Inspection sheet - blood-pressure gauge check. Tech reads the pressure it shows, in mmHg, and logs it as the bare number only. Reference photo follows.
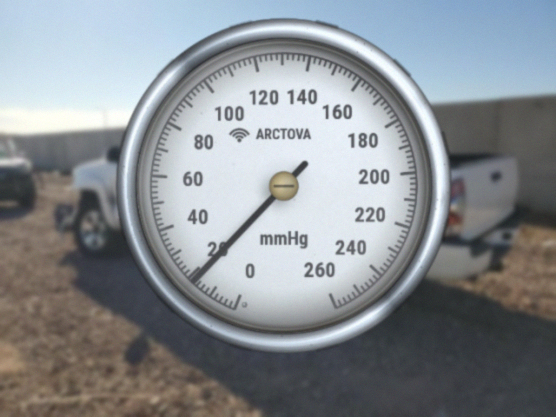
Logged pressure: 18
